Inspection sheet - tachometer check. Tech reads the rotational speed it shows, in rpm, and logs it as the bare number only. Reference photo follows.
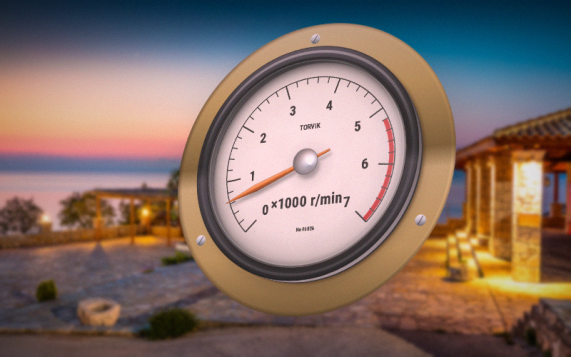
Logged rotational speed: 600
